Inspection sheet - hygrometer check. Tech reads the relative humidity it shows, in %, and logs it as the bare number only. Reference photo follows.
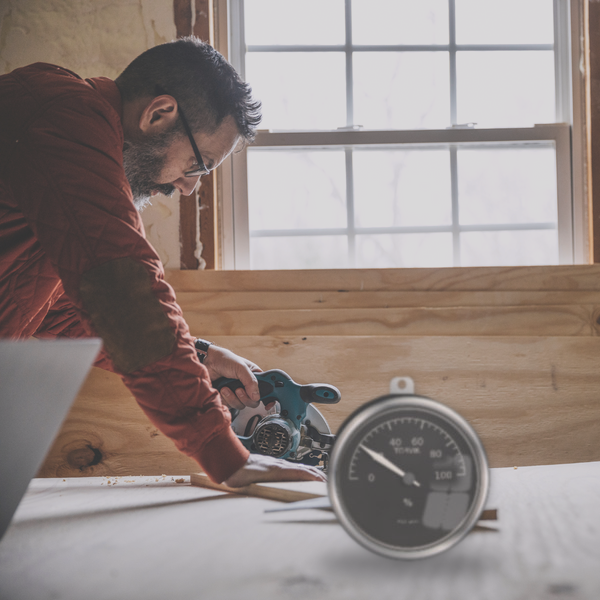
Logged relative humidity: 20
